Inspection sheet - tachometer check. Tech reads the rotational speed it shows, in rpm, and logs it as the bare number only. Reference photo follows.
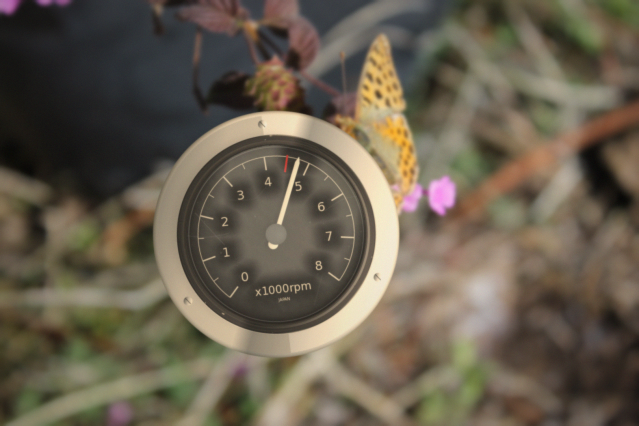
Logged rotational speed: 4750
